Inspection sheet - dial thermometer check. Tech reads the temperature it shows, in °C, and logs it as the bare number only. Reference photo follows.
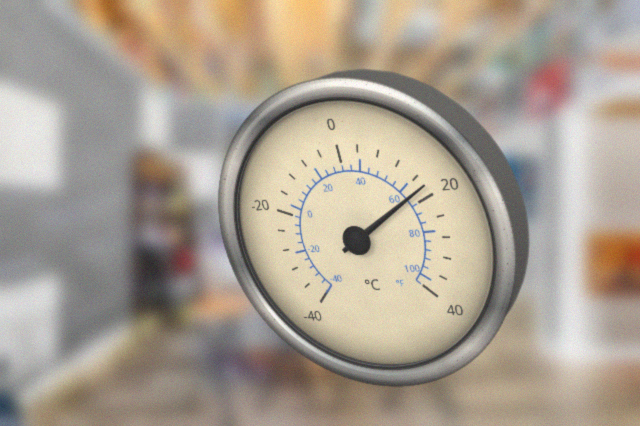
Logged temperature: 18
